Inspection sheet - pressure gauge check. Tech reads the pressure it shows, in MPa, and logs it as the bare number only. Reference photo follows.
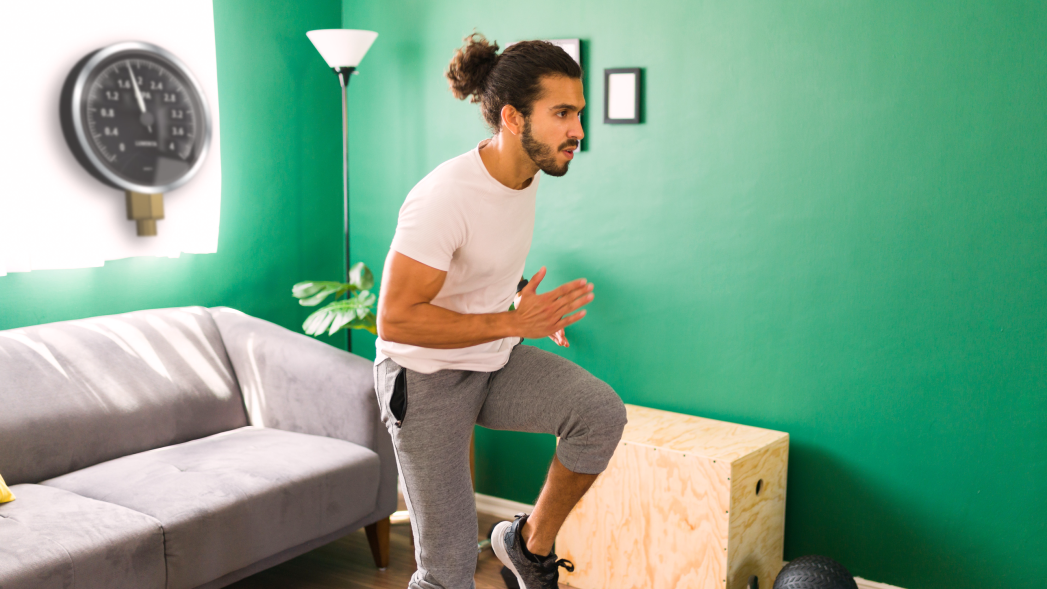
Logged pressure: 1.8
